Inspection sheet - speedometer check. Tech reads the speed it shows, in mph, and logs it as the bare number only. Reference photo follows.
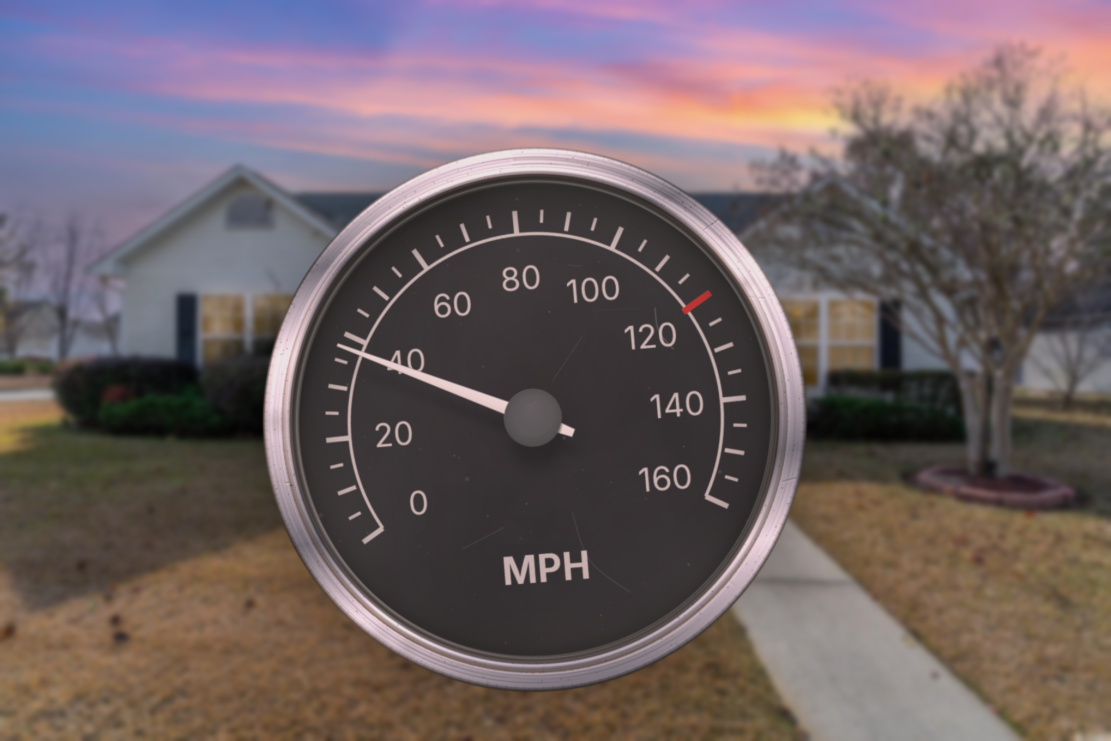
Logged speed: 37.5
